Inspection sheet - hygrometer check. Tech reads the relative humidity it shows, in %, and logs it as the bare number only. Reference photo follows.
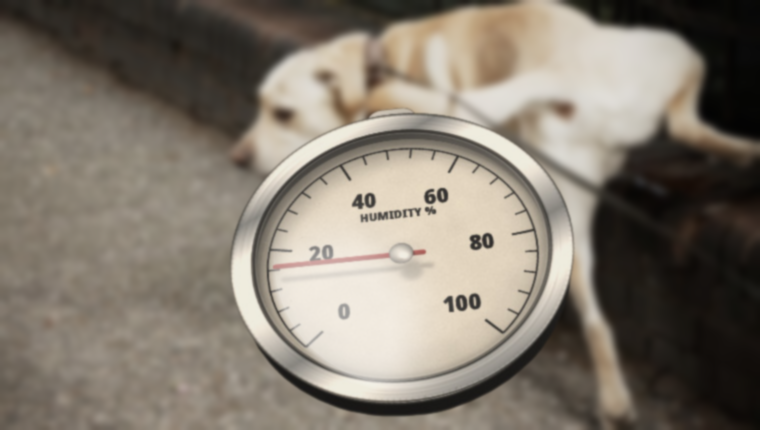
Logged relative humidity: 16
